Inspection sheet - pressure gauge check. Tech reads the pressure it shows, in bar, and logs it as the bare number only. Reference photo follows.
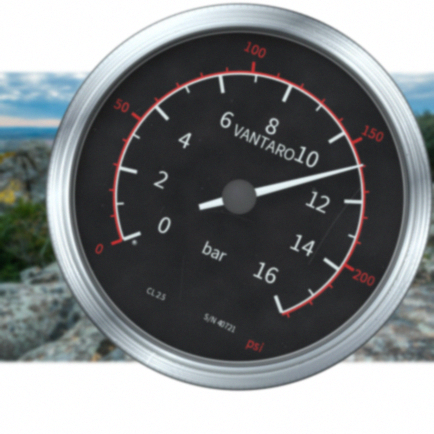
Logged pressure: 11
